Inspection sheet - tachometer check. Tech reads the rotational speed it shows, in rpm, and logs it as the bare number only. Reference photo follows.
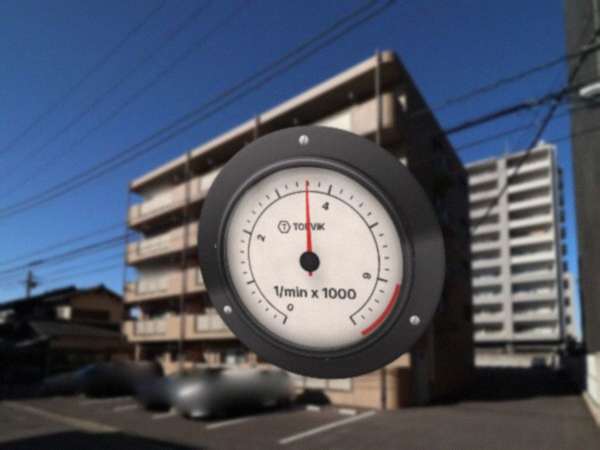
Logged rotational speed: 3600
